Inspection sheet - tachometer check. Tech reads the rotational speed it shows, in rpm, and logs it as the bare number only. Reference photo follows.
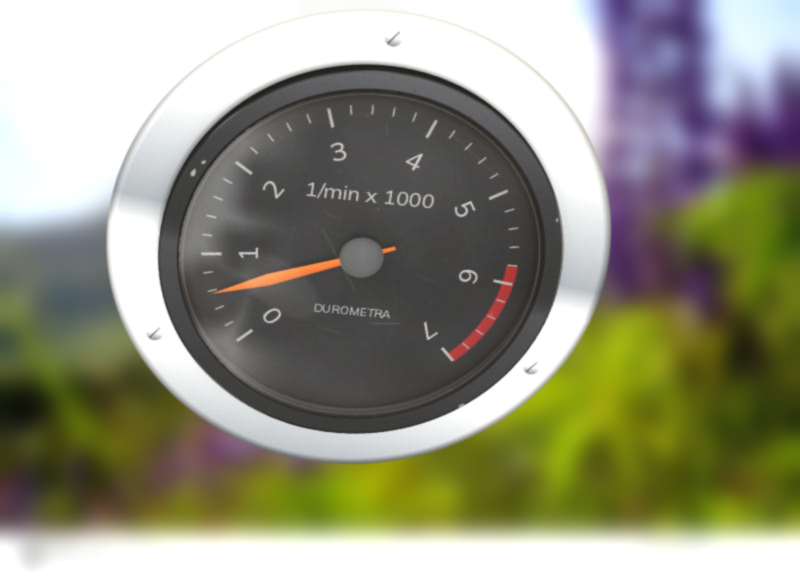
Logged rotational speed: 600
